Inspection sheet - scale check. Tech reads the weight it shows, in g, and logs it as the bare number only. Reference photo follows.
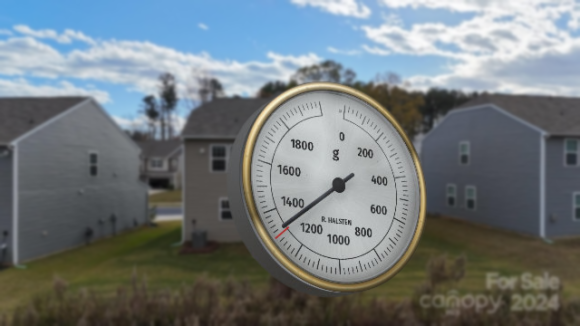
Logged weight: 1320
